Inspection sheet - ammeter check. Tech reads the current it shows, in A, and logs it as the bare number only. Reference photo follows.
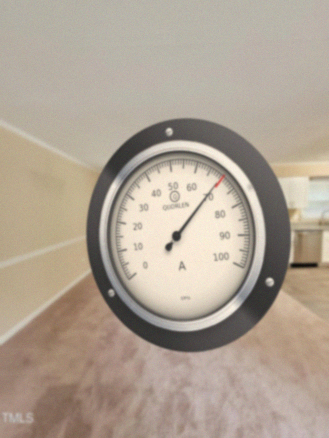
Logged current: 70
